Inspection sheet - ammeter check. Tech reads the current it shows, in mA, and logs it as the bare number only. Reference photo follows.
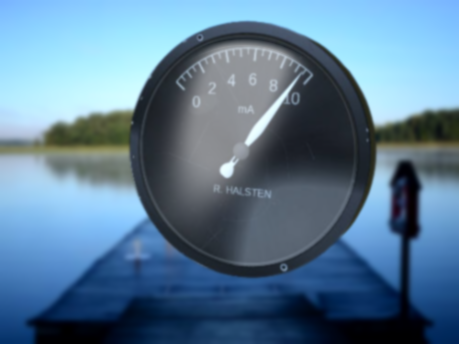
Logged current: 9.5
